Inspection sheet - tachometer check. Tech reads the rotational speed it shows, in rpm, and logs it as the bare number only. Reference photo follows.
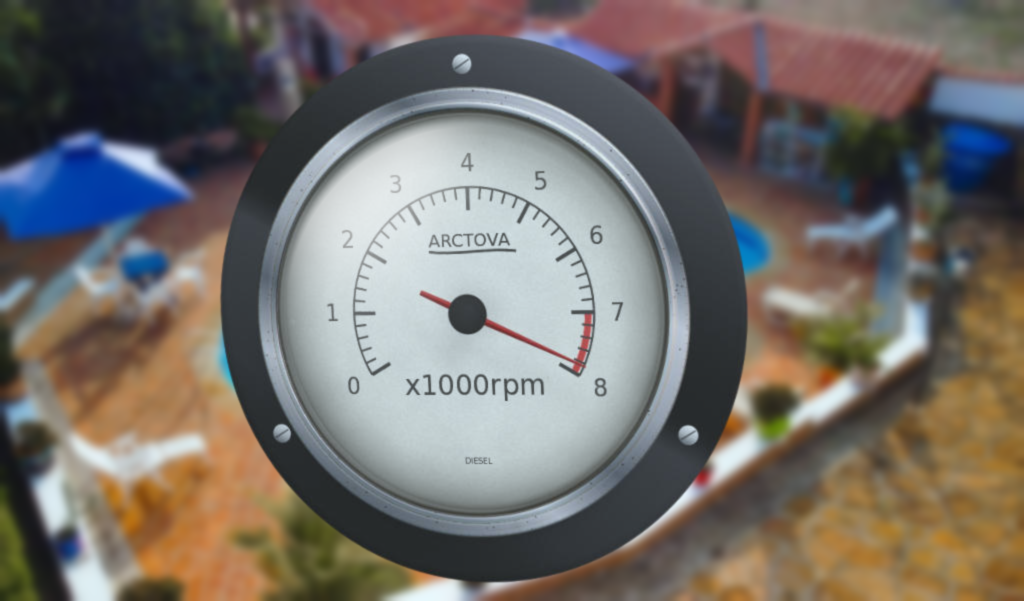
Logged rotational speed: 7800
